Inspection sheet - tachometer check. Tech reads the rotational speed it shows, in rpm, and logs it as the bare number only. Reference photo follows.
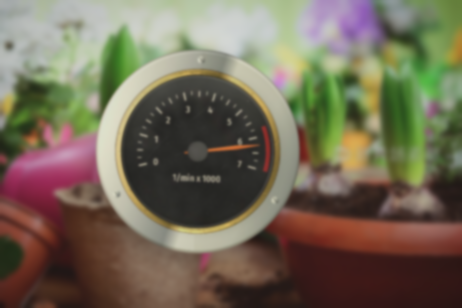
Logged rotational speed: 6250
